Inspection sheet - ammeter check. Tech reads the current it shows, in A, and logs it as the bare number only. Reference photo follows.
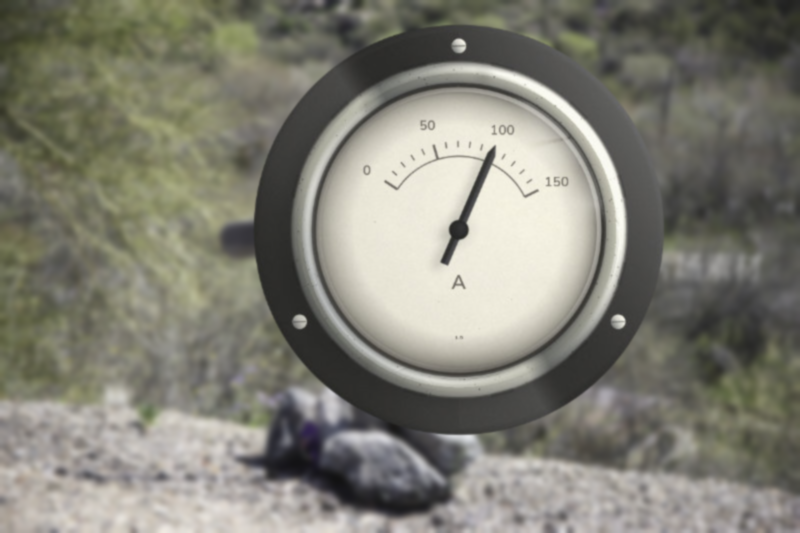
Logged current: 100
